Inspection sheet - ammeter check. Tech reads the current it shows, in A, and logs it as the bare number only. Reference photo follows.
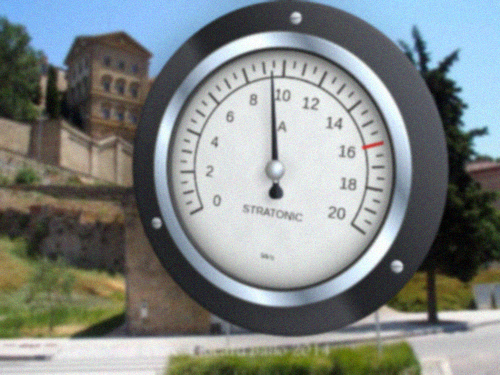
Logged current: 9.5
